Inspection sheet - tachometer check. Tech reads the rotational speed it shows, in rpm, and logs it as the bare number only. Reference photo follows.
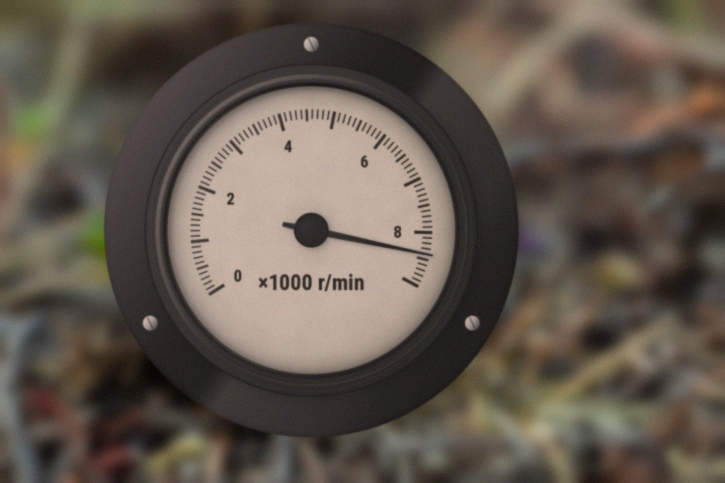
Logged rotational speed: 8400
